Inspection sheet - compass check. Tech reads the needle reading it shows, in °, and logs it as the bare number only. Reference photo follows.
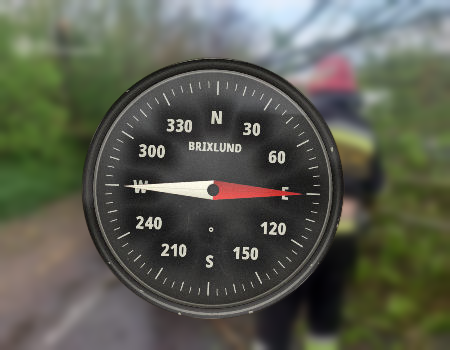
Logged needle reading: 90
